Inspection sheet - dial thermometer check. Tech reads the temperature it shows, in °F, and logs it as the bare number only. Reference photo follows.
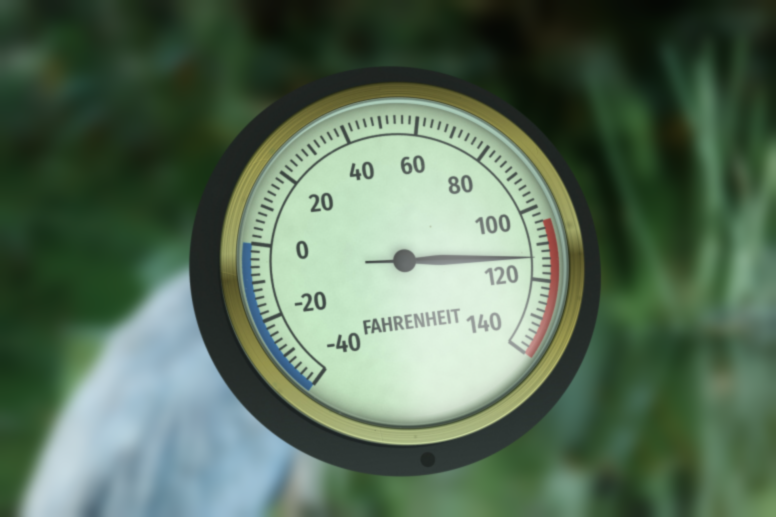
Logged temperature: 114
